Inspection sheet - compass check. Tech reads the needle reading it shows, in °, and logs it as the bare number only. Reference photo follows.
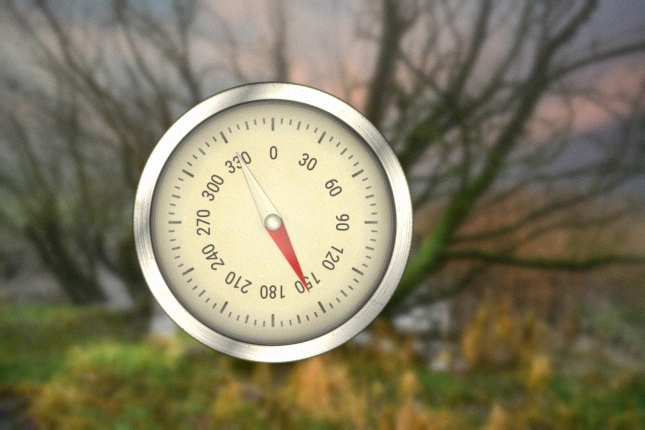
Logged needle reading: 152.5
